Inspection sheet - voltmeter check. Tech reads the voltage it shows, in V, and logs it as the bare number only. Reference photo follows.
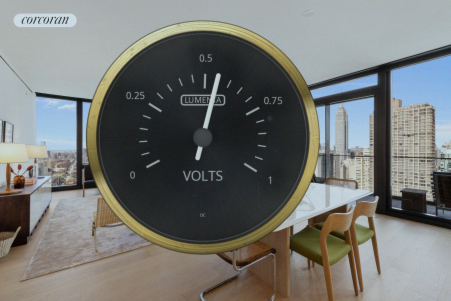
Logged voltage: 0.55
